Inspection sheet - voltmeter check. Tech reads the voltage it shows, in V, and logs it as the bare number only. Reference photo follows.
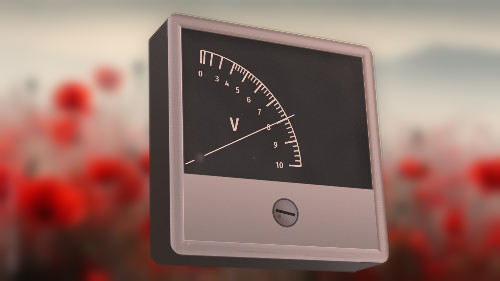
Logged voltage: 8
